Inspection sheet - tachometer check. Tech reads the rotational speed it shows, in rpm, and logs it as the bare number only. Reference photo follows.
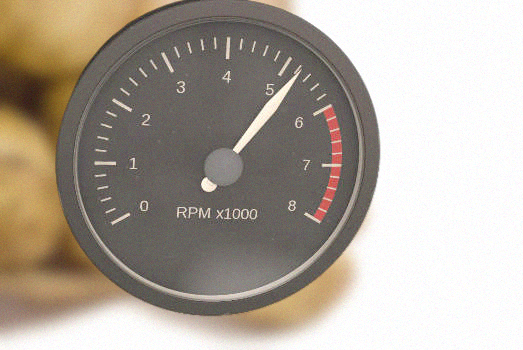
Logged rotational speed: 5200
